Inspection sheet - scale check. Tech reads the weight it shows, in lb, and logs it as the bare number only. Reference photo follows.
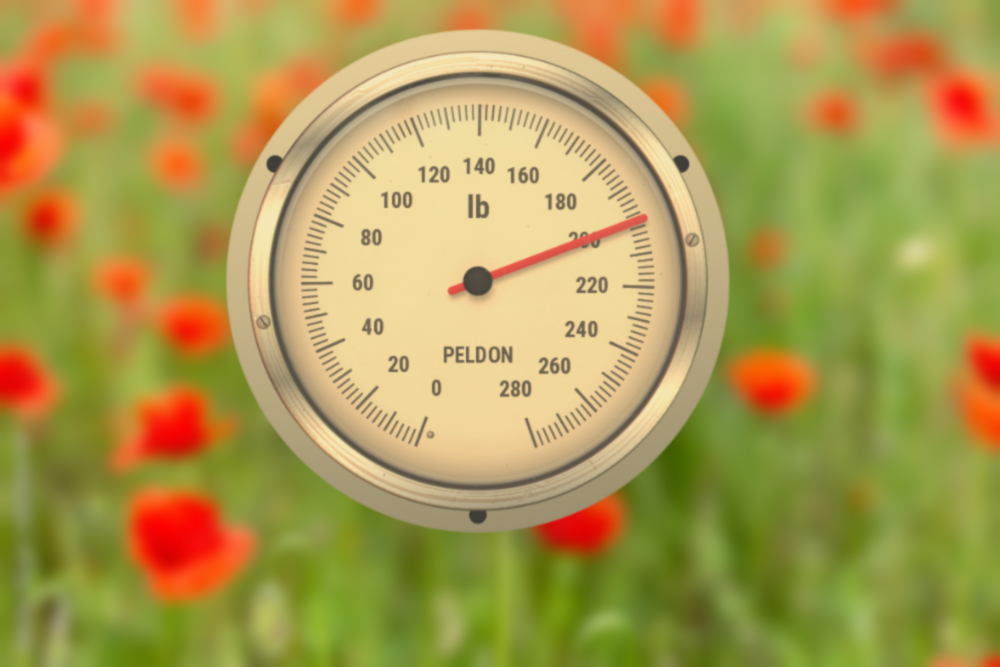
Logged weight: 200
